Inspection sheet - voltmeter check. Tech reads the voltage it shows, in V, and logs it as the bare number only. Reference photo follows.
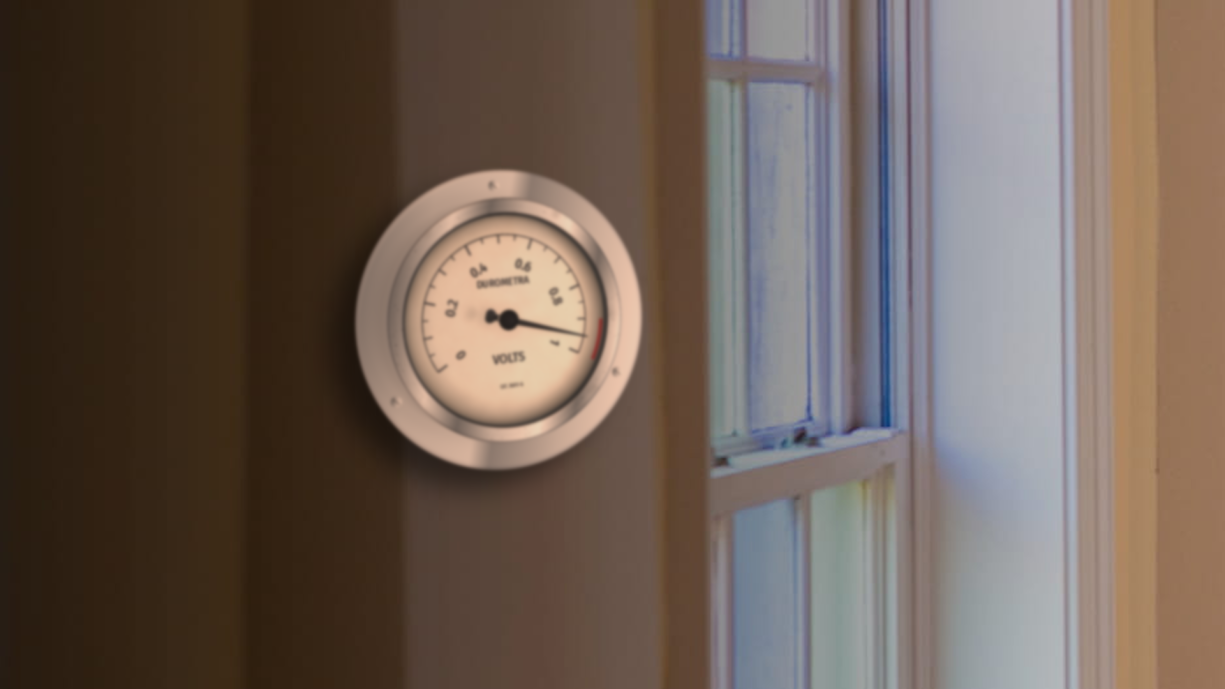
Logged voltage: 0.95
